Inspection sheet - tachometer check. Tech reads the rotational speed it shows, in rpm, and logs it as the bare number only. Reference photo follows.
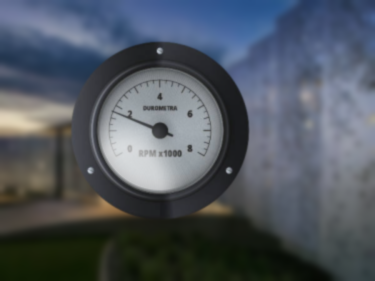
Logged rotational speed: 1750
